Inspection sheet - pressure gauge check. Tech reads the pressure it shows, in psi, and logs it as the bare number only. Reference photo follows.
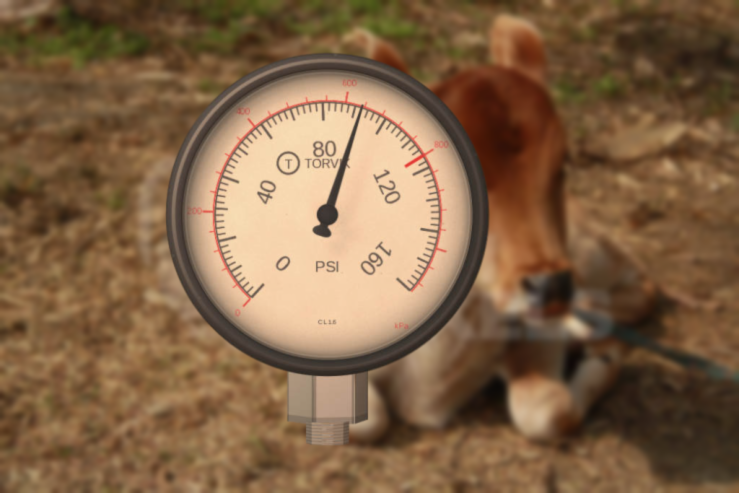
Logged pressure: 92
